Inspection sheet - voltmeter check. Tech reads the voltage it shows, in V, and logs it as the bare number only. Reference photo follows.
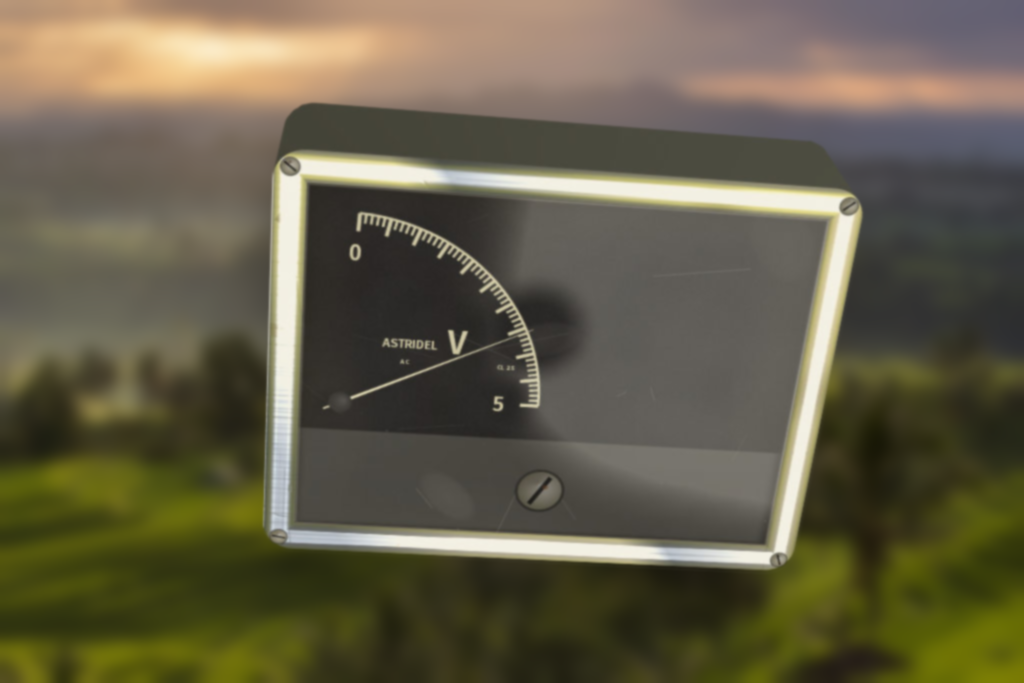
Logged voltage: 3.5
